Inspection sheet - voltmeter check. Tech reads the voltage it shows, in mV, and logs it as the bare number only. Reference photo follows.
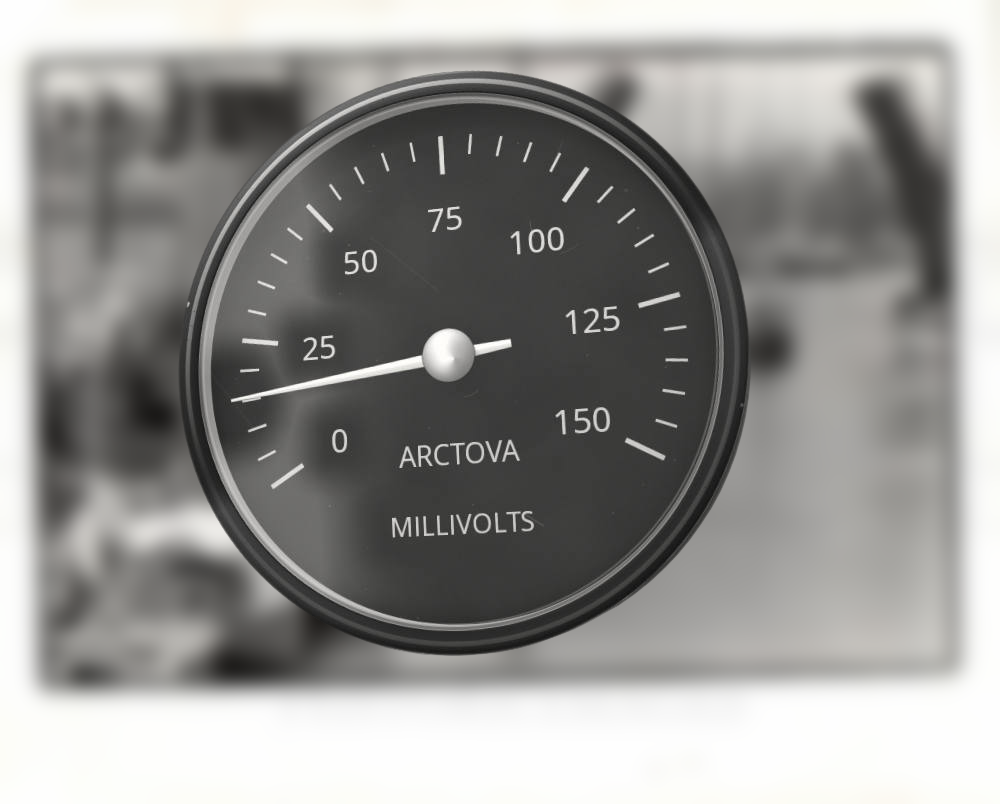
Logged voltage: 15
